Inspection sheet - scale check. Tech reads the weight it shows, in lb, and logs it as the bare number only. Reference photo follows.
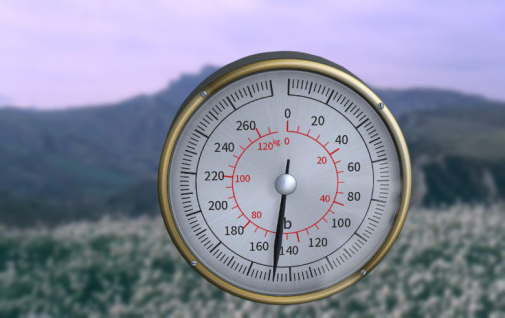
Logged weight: 148
